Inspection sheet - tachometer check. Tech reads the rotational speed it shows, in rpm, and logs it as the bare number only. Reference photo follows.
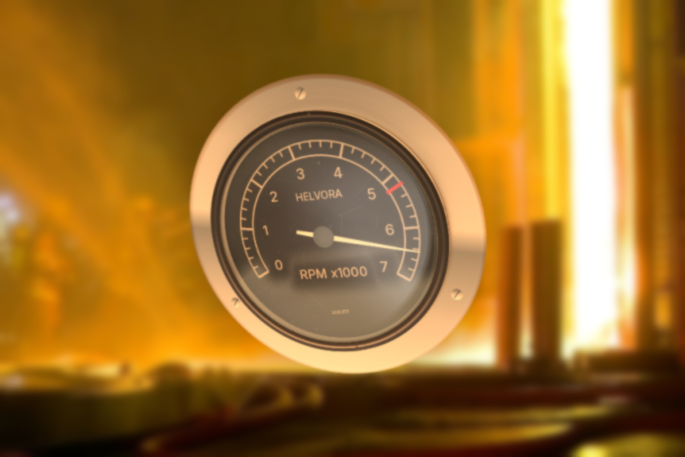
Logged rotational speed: 6400
